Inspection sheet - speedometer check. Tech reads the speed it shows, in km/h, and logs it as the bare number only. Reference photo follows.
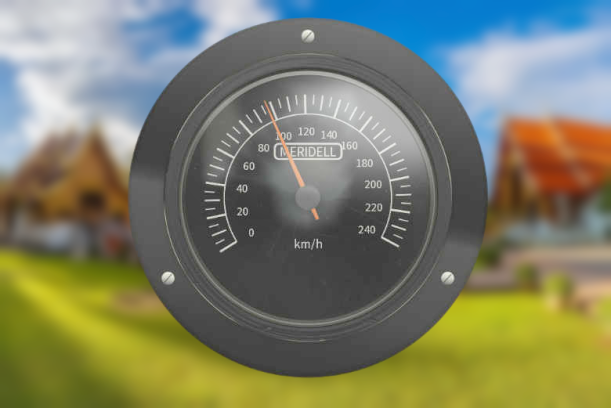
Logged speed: 97.5
